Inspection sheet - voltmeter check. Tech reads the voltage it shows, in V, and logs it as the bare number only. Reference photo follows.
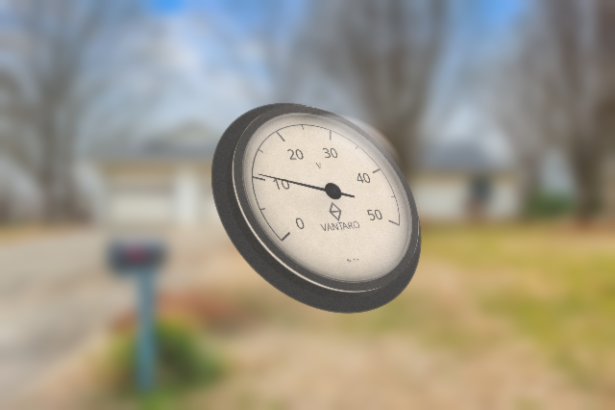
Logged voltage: 10
